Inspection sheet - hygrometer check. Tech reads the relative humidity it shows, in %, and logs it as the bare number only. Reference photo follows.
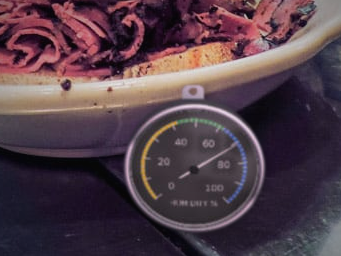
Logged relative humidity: 70
